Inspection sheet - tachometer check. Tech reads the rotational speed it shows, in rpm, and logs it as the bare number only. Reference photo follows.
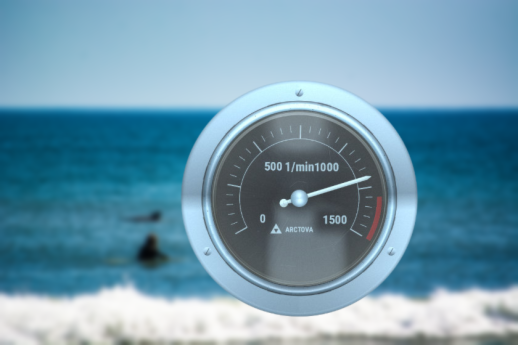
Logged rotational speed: 1200
